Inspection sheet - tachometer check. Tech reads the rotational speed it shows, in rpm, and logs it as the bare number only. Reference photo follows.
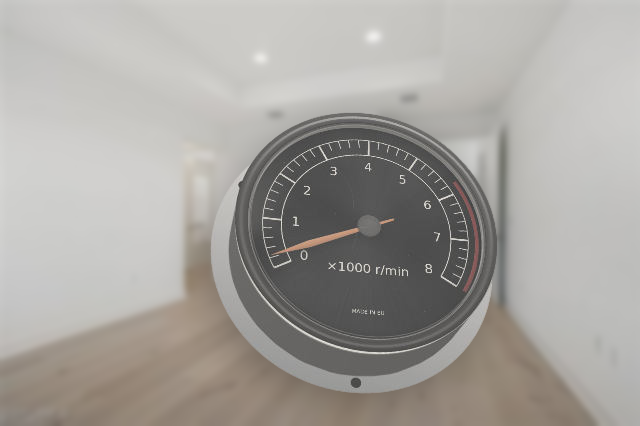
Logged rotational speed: 200
